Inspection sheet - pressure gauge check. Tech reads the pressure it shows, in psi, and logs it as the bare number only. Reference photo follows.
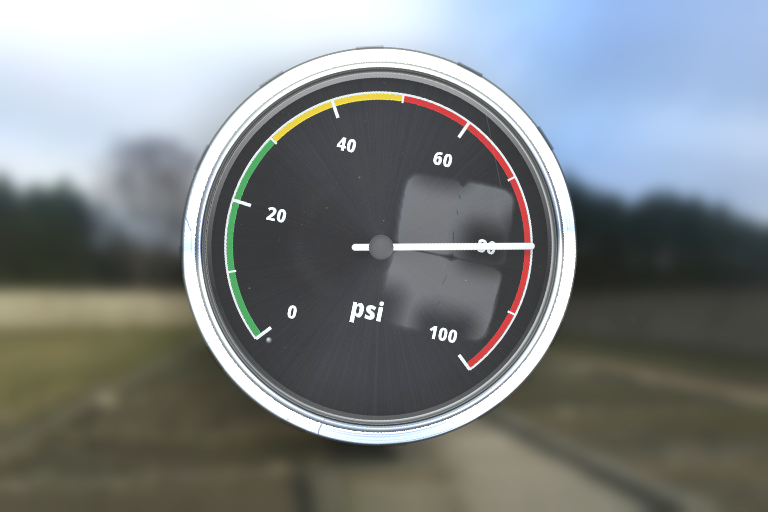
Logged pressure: 80
